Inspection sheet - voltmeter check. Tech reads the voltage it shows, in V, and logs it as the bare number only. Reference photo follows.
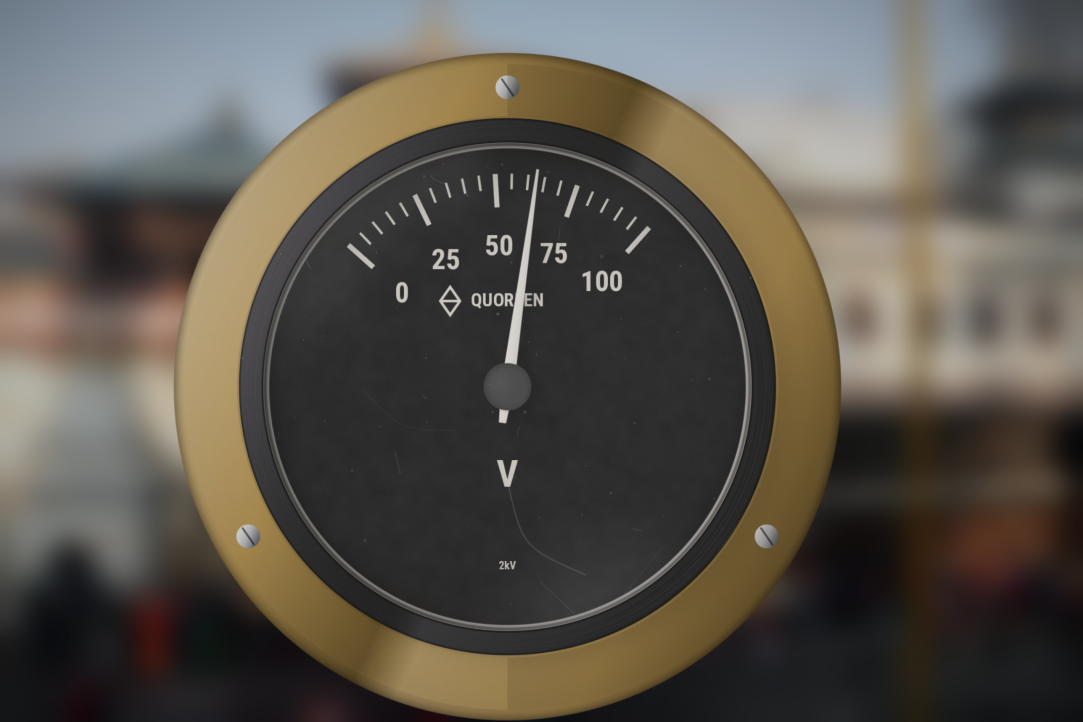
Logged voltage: 62.5
